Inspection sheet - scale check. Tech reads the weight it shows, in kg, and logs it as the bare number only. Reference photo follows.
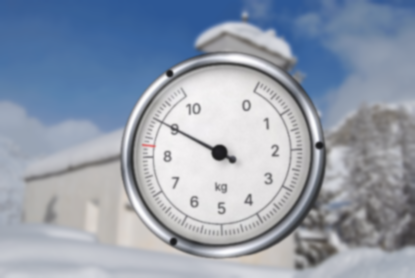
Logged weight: 9
